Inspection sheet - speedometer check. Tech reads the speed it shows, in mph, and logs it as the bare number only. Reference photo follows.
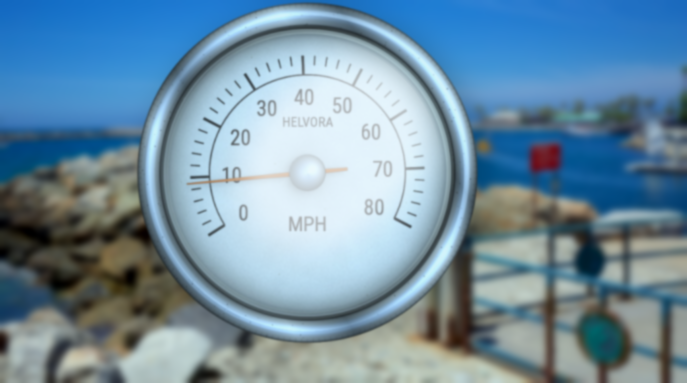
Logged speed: 9
